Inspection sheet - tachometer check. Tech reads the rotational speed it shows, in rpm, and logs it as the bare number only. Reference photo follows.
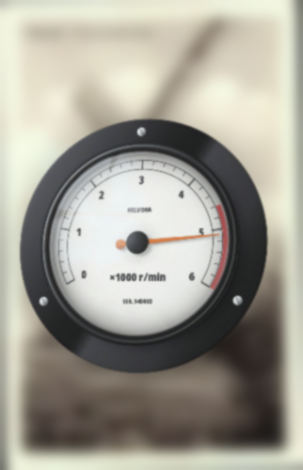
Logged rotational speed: 5100
